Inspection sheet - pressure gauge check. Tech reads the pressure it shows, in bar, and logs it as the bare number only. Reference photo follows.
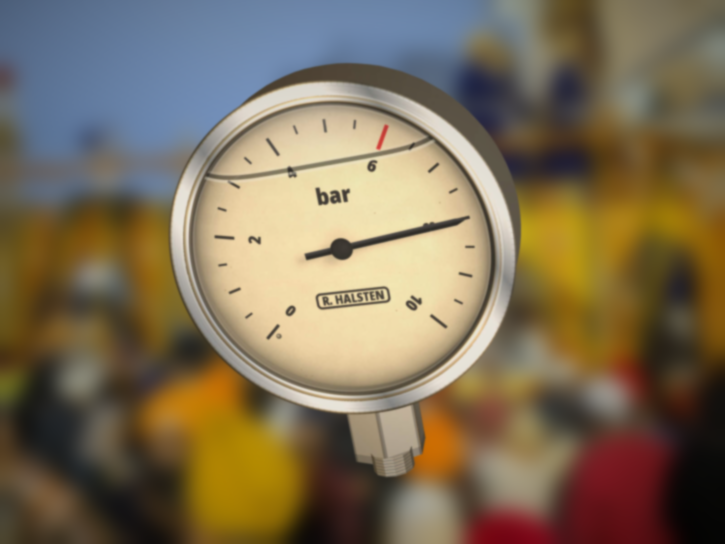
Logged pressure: 8
